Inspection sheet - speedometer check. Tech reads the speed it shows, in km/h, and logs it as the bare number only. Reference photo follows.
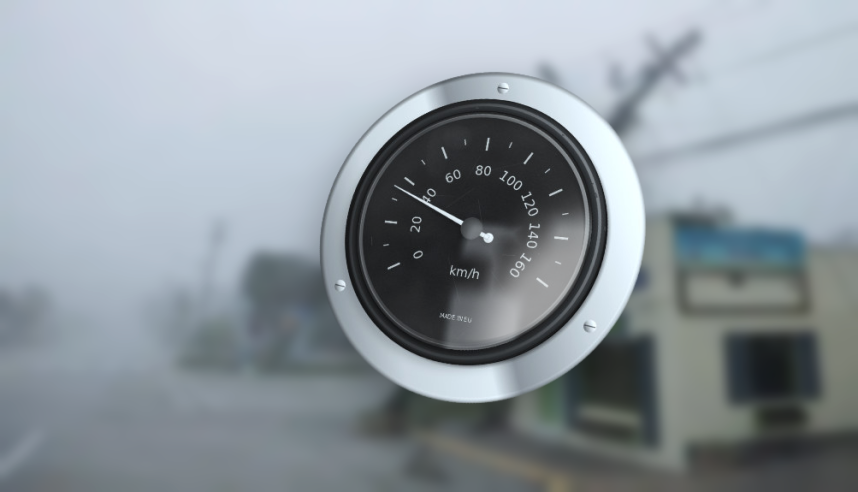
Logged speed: 35
